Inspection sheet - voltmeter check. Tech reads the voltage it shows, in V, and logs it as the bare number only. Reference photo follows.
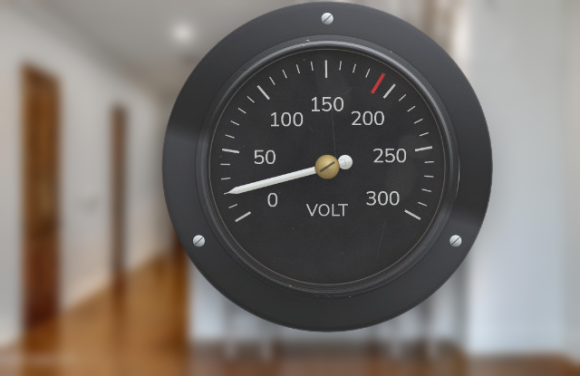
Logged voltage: 20
